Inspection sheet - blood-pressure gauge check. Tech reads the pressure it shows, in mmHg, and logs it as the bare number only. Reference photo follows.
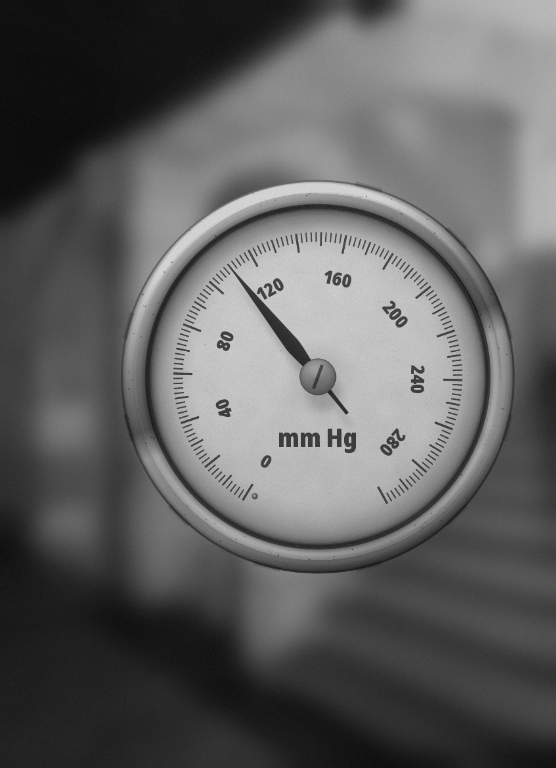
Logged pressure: 110
